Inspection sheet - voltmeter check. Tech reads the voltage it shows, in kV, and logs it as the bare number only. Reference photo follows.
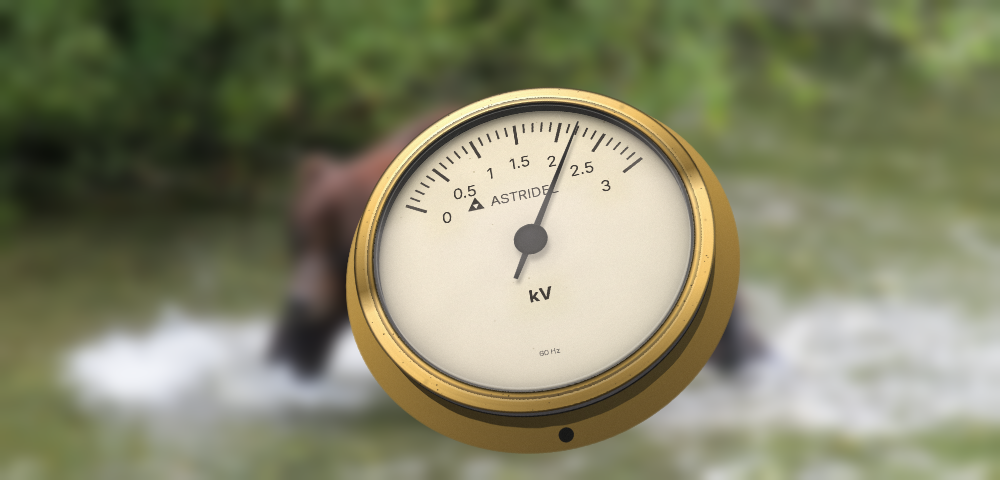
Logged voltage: 2.2
